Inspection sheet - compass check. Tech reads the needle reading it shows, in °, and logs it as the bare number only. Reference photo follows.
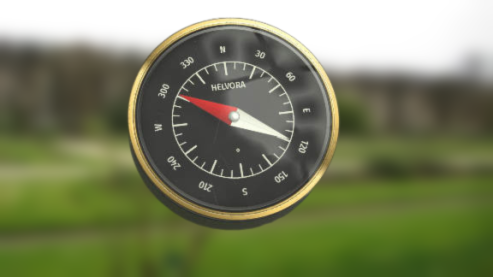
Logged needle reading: 300
